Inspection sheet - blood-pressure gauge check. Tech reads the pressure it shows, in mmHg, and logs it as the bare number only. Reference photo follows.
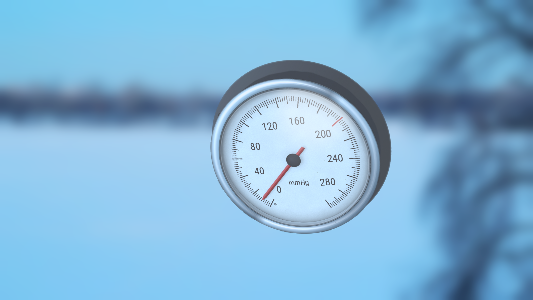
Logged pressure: 10
